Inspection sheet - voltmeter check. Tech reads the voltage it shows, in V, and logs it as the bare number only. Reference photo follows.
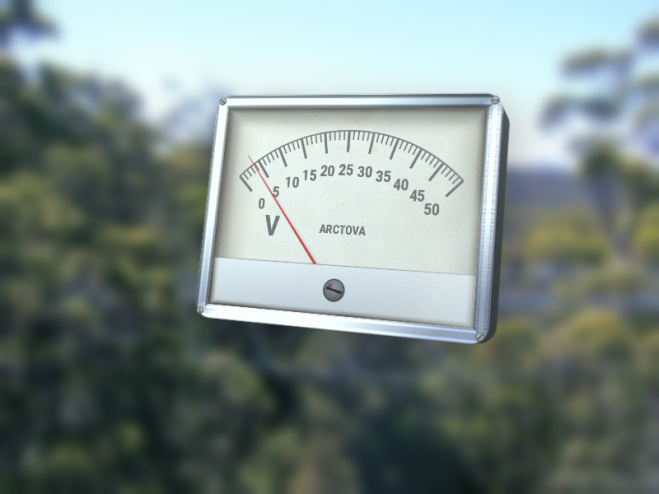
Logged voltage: 4
